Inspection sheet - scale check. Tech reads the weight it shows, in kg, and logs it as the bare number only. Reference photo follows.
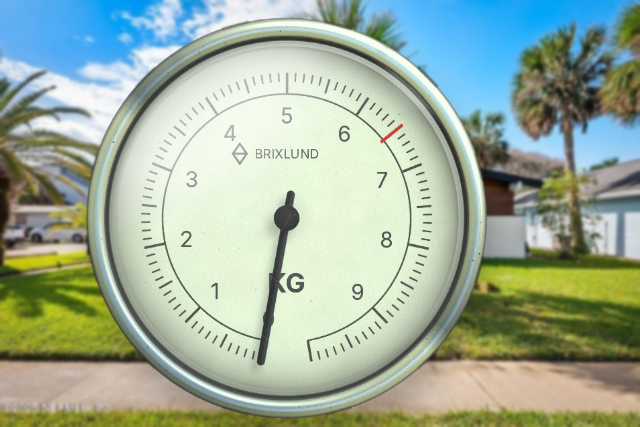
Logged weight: 0
